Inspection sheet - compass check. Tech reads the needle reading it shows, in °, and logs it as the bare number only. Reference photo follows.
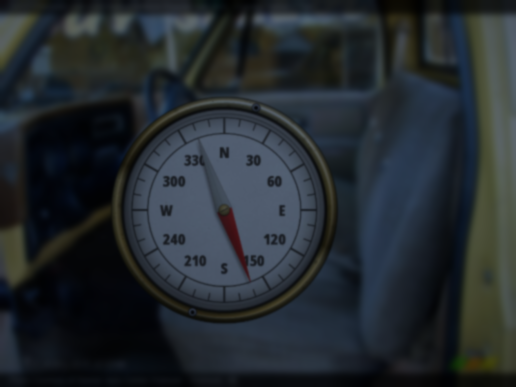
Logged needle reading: 160
